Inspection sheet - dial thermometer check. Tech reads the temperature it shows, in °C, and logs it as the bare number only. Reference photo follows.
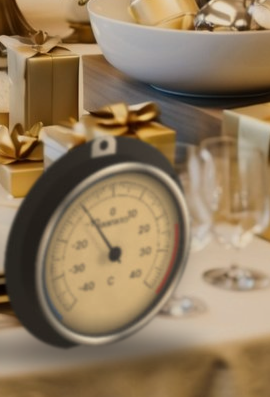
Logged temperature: -10
